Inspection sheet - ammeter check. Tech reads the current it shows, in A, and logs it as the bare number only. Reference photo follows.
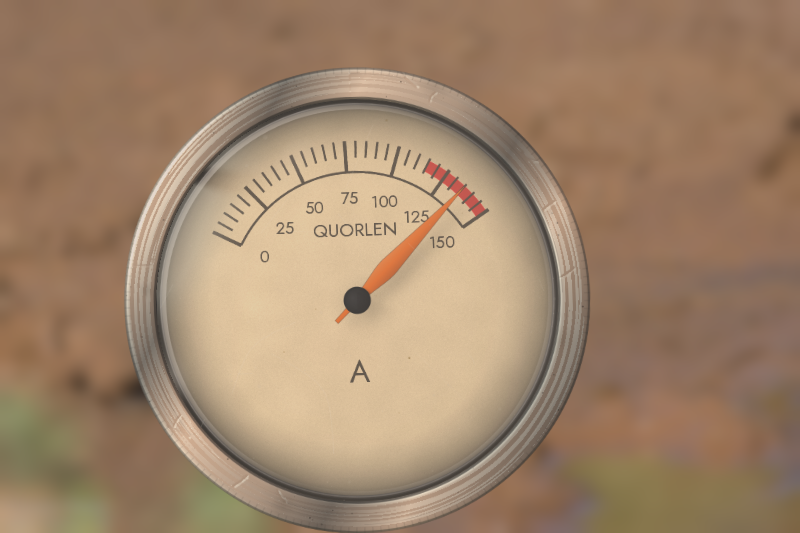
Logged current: 135
